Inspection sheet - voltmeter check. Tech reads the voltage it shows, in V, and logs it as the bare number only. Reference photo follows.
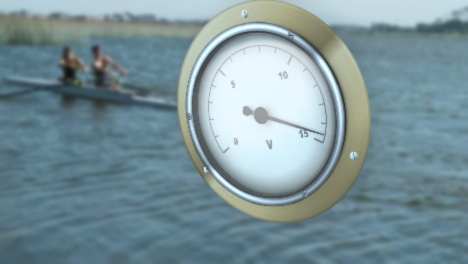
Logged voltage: 14.5
